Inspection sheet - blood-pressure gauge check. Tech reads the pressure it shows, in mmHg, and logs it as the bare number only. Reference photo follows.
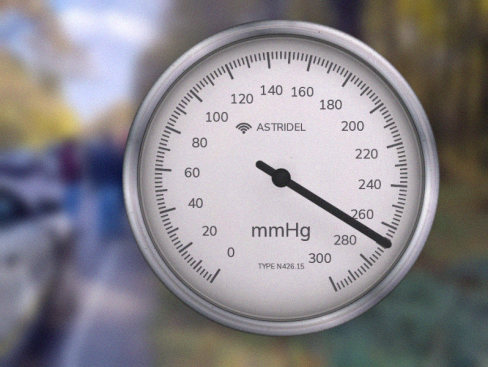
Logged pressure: 268
